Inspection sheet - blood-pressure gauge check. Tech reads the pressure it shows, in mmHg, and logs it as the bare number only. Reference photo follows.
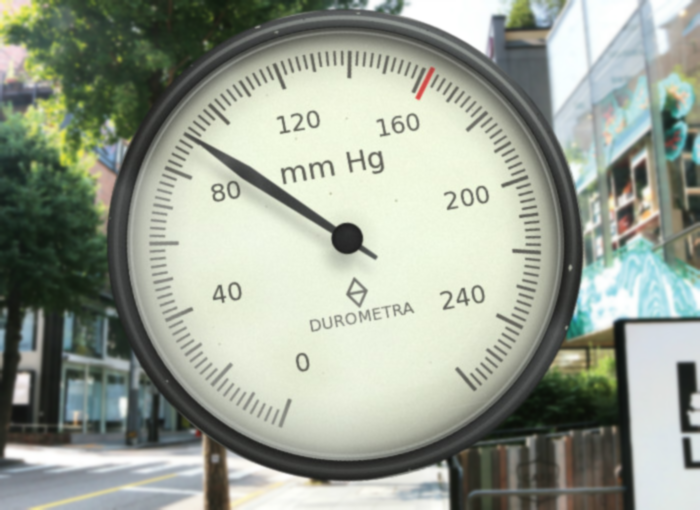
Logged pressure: 90
